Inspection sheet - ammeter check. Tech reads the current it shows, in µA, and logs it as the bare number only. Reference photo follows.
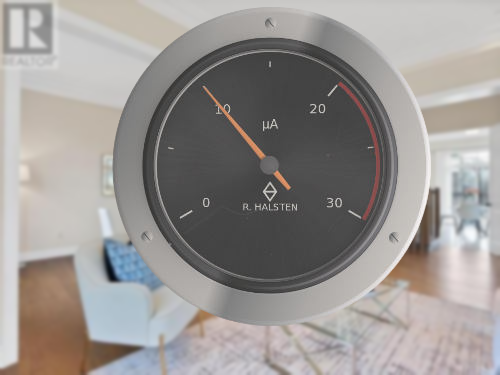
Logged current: 10
